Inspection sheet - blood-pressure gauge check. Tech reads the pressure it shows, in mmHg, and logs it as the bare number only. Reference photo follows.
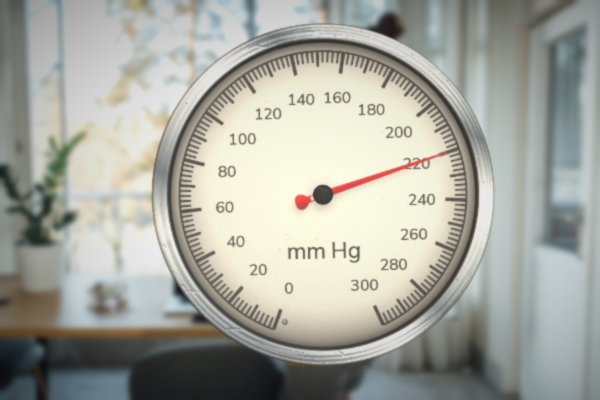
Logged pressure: 220
